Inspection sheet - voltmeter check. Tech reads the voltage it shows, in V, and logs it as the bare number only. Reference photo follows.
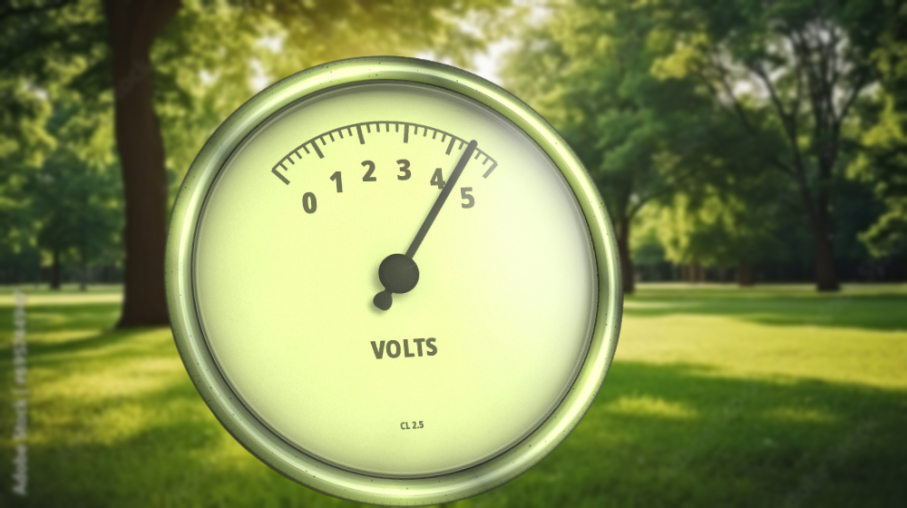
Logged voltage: 4.4
